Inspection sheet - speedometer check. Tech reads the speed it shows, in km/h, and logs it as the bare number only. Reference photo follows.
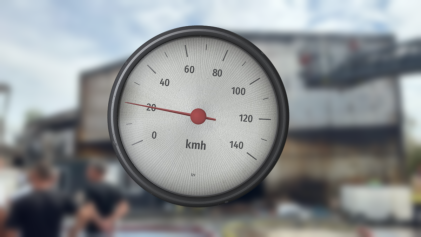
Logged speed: 20
